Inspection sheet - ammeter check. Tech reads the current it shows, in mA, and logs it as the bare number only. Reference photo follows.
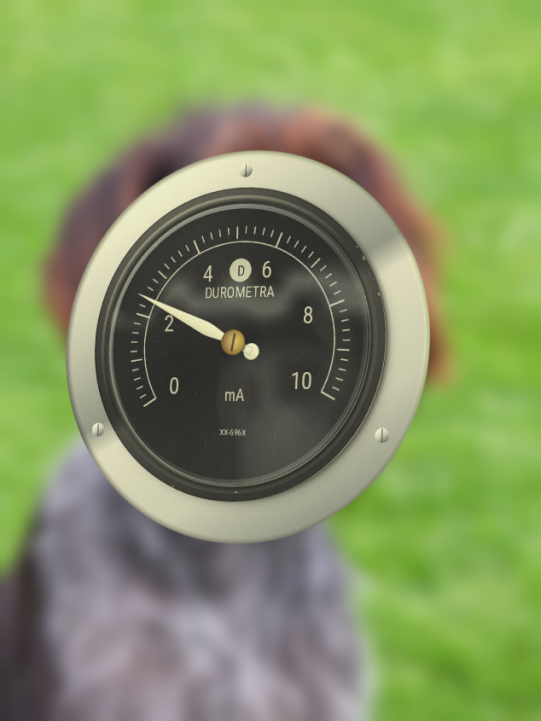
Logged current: 2.4
